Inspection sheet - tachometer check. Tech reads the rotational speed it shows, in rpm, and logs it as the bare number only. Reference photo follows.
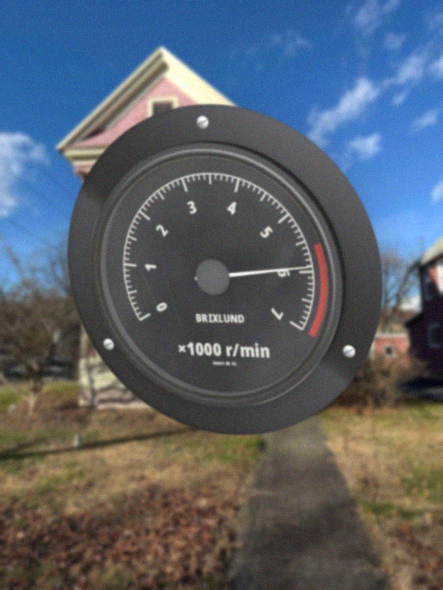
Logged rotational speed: 5900
